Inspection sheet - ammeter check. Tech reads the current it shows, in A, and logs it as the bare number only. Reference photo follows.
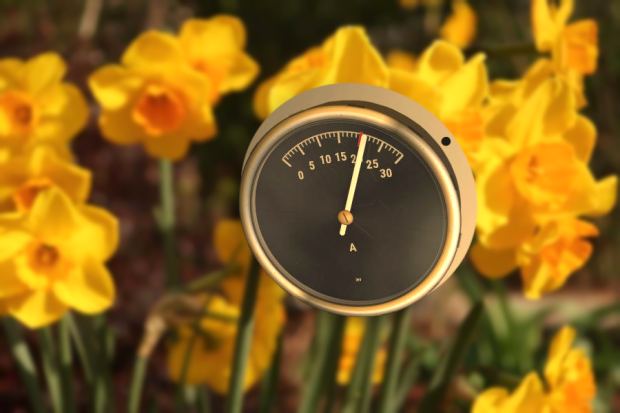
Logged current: 21
